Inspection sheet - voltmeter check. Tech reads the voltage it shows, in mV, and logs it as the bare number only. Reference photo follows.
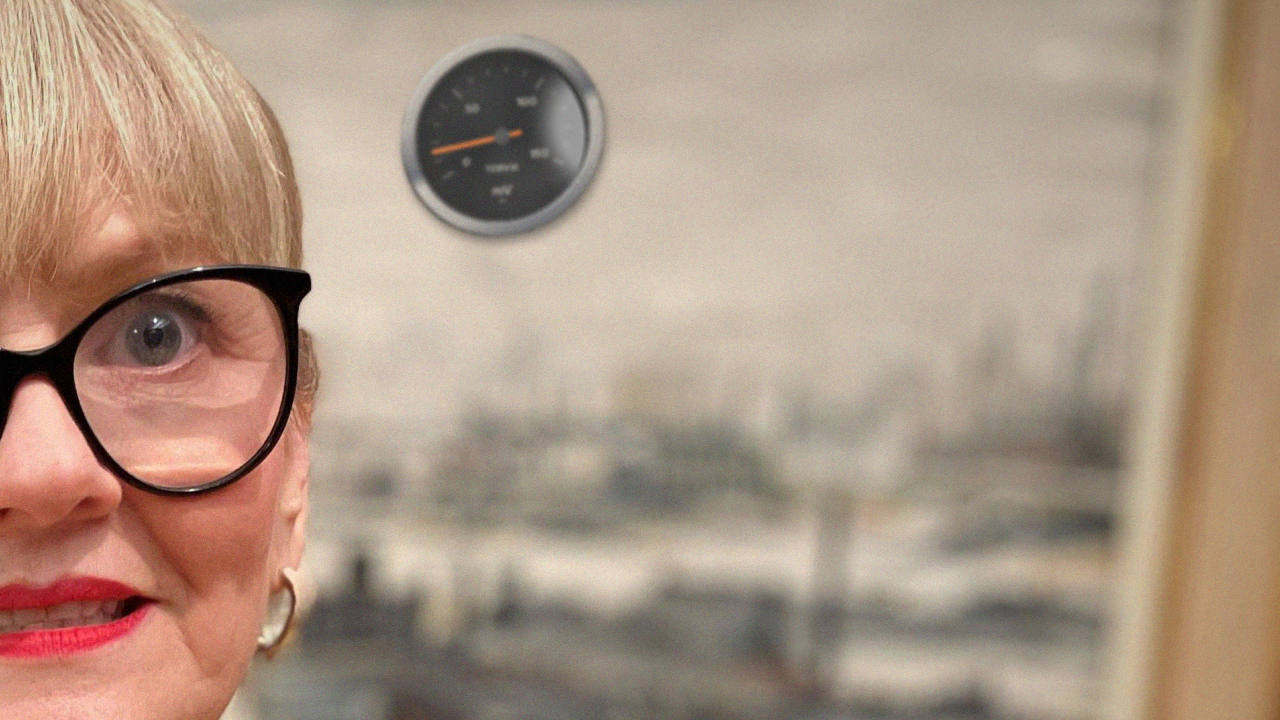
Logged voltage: 15
